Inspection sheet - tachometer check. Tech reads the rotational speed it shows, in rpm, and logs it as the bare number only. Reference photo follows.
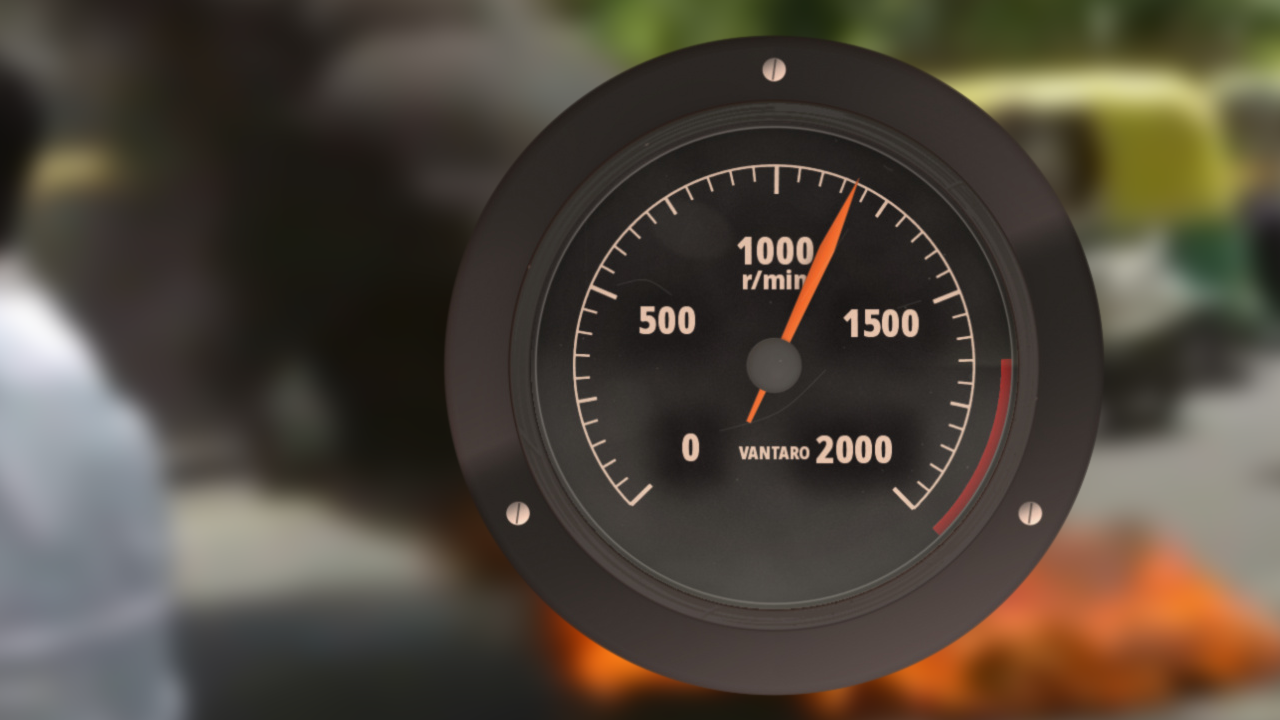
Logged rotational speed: 1175
